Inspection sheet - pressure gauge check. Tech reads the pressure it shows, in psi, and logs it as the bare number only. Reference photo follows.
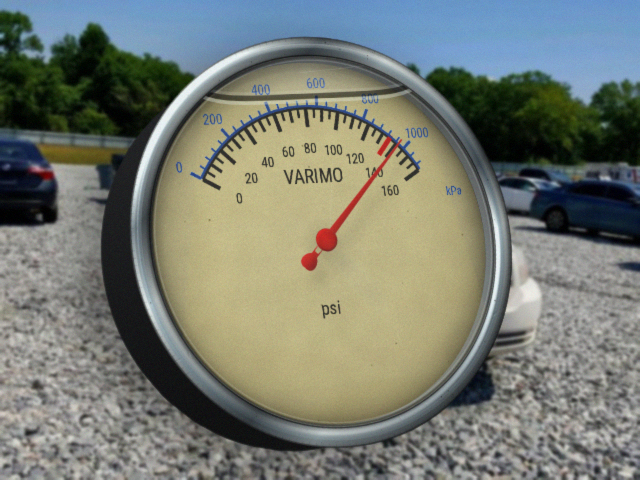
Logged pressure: 140
